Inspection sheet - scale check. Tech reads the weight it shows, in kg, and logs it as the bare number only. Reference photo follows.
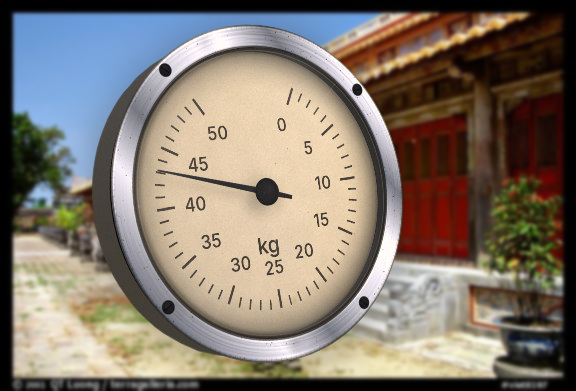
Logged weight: 43
